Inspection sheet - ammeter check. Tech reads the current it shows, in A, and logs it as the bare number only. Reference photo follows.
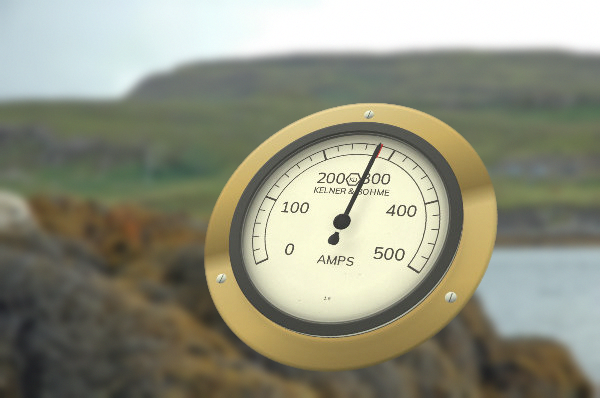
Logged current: 280
